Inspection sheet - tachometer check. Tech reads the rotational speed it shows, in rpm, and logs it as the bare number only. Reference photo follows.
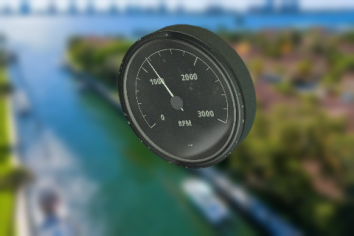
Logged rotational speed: 1200
